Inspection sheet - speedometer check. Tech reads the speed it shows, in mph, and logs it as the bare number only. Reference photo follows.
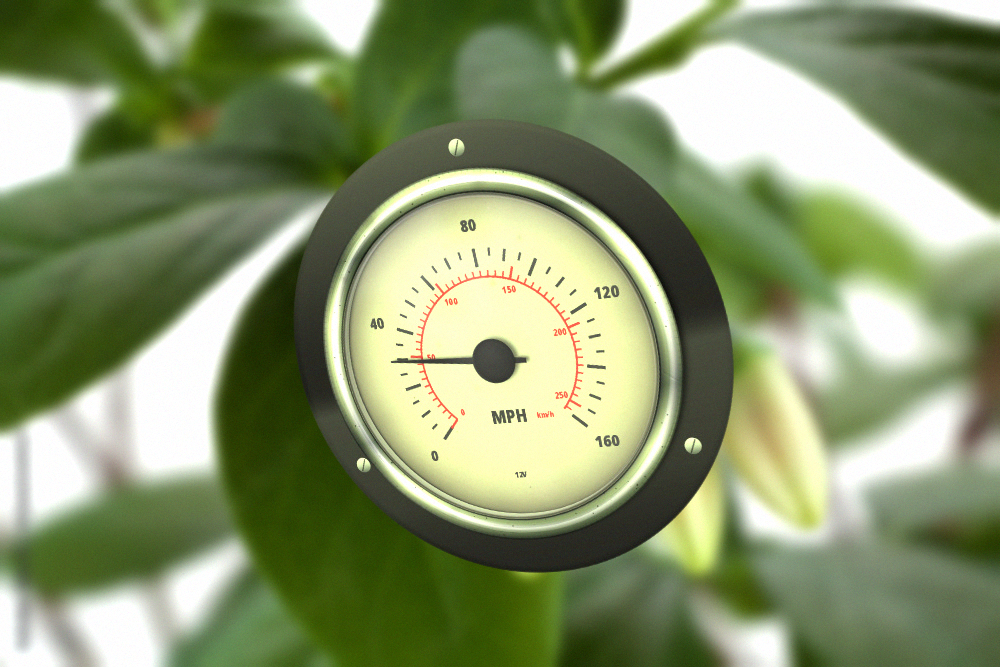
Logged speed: 30
